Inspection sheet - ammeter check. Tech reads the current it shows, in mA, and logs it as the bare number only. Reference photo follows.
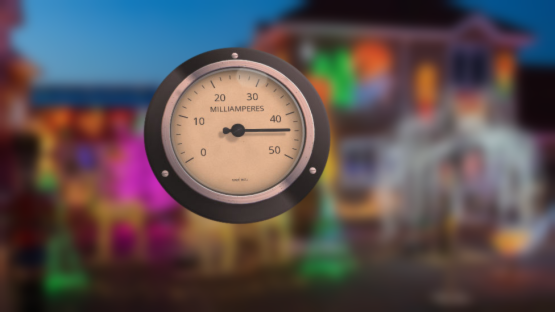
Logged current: 44
